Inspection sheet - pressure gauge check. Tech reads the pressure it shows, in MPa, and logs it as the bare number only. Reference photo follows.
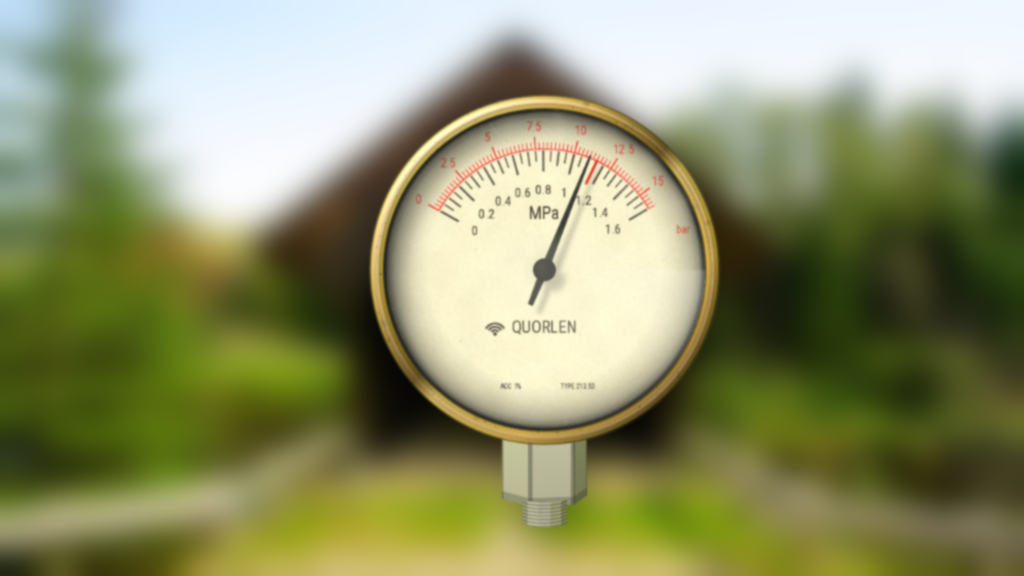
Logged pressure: 1.1
